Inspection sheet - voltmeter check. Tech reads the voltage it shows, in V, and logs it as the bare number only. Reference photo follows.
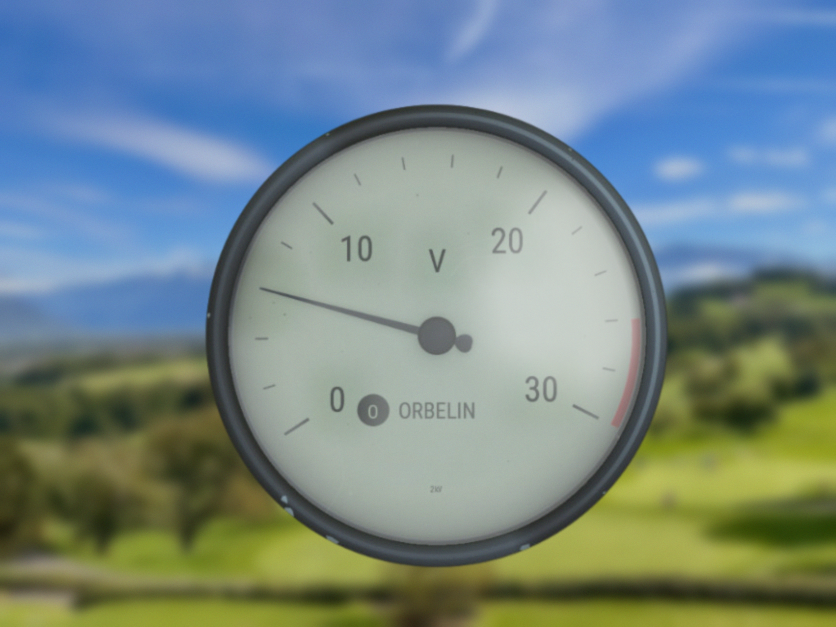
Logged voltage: 6
